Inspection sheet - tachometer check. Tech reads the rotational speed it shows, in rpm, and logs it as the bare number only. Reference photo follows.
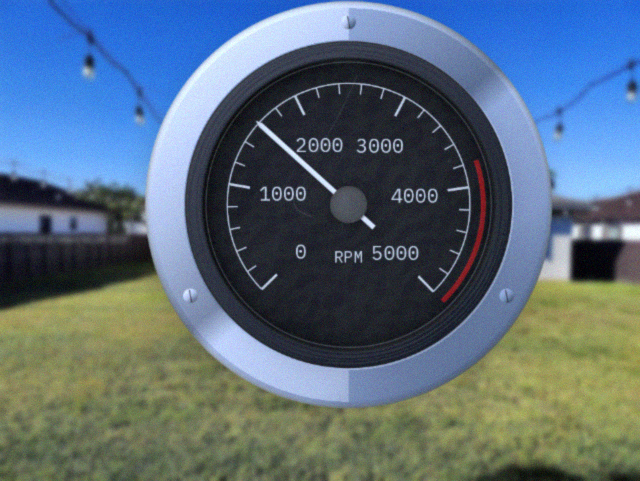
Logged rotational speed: 1600
